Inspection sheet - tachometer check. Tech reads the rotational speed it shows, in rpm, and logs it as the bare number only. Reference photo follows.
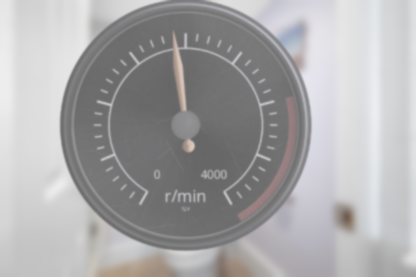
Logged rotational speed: 1900
